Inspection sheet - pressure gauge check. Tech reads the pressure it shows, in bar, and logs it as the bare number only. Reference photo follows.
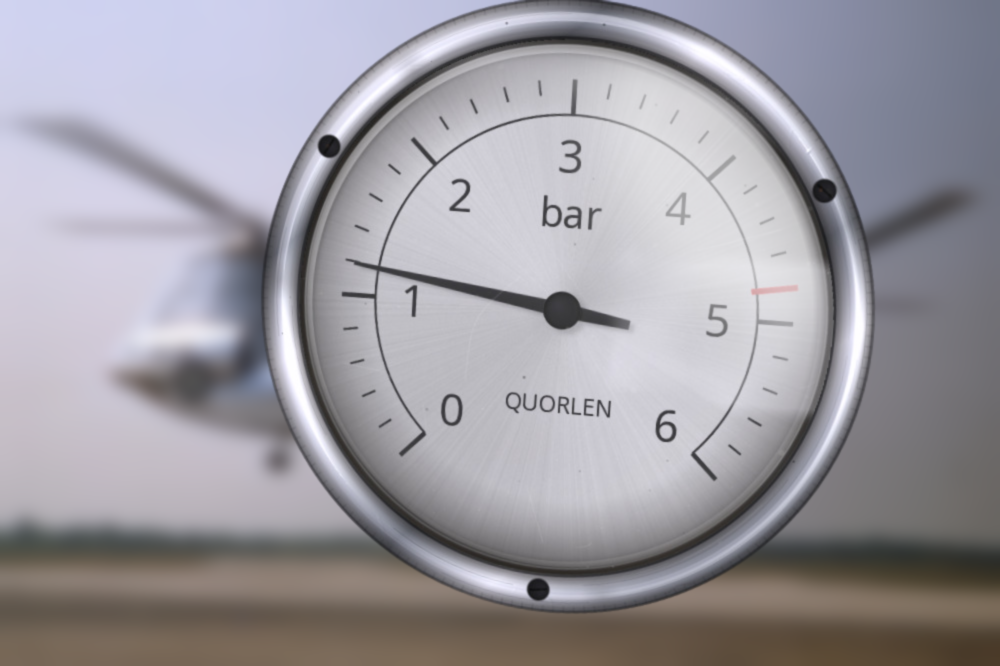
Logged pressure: 1.2
